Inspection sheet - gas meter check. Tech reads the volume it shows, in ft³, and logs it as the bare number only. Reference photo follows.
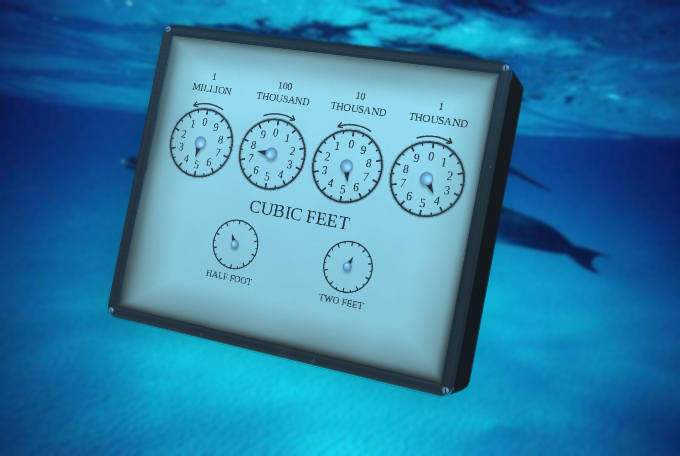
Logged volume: 475400
